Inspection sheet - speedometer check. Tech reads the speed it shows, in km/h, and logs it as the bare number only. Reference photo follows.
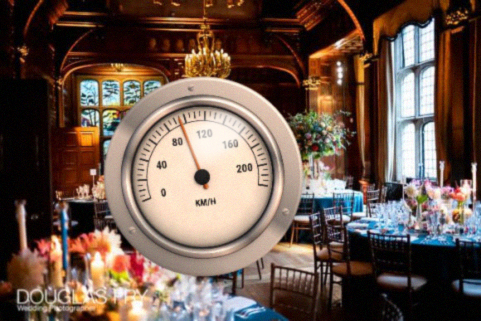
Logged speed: 95
